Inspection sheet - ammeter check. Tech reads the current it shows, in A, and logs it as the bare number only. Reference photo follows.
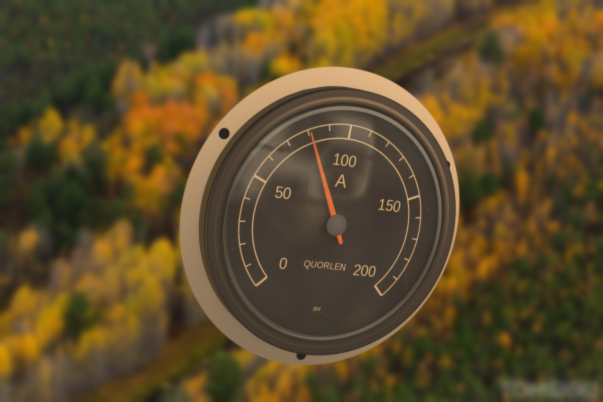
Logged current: 80
